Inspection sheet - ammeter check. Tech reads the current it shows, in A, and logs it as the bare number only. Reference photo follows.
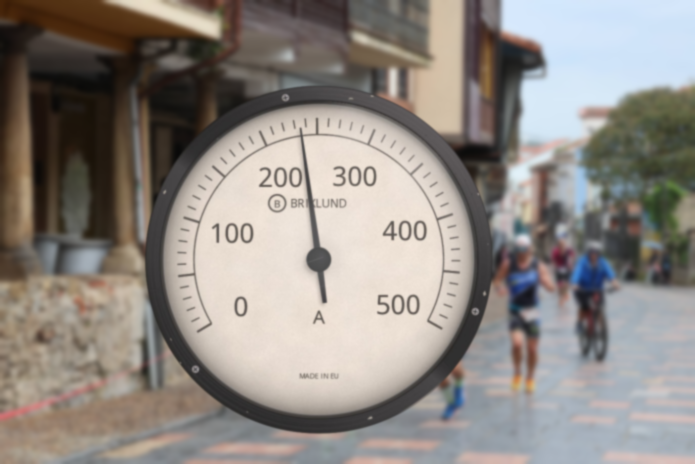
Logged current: 235
